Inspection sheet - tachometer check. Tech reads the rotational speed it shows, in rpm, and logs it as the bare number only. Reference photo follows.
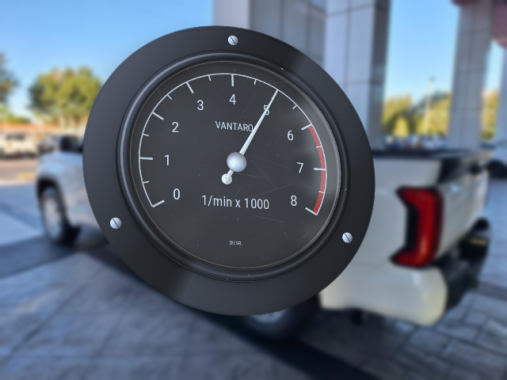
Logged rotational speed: 5000
